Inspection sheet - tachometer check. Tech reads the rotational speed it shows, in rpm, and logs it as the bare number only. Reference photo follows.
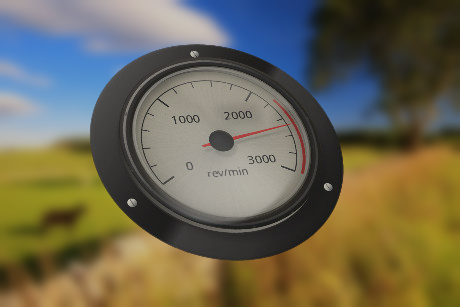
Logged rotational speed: 2500
